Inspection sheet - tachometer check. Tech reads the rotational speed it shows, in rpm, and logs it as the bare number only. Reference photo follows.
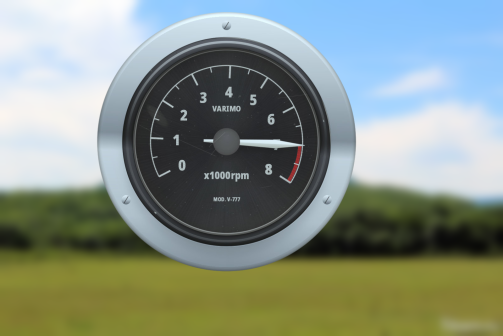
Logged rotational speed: 7000
